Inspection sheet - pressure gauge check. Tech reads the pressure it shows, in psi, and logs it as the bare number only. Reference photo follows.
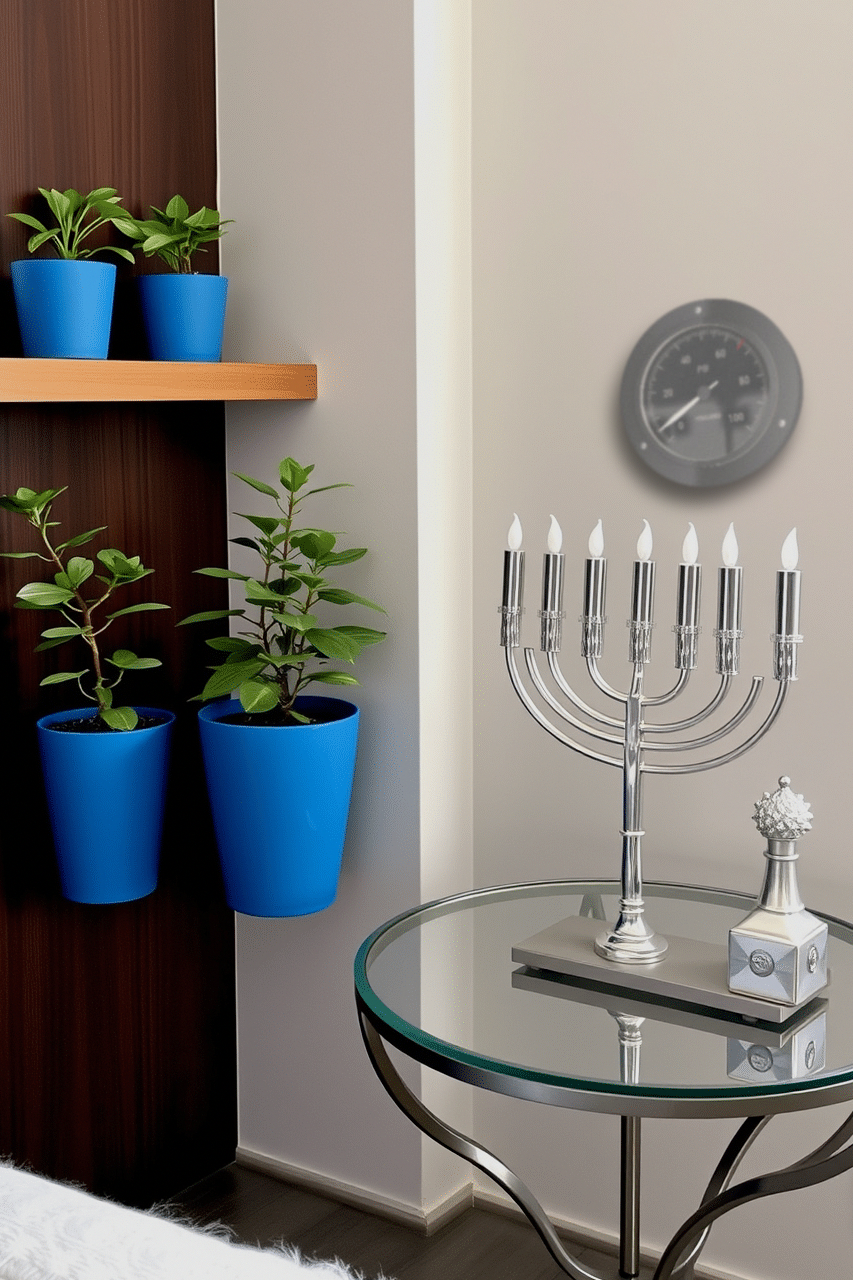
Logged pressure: 5
